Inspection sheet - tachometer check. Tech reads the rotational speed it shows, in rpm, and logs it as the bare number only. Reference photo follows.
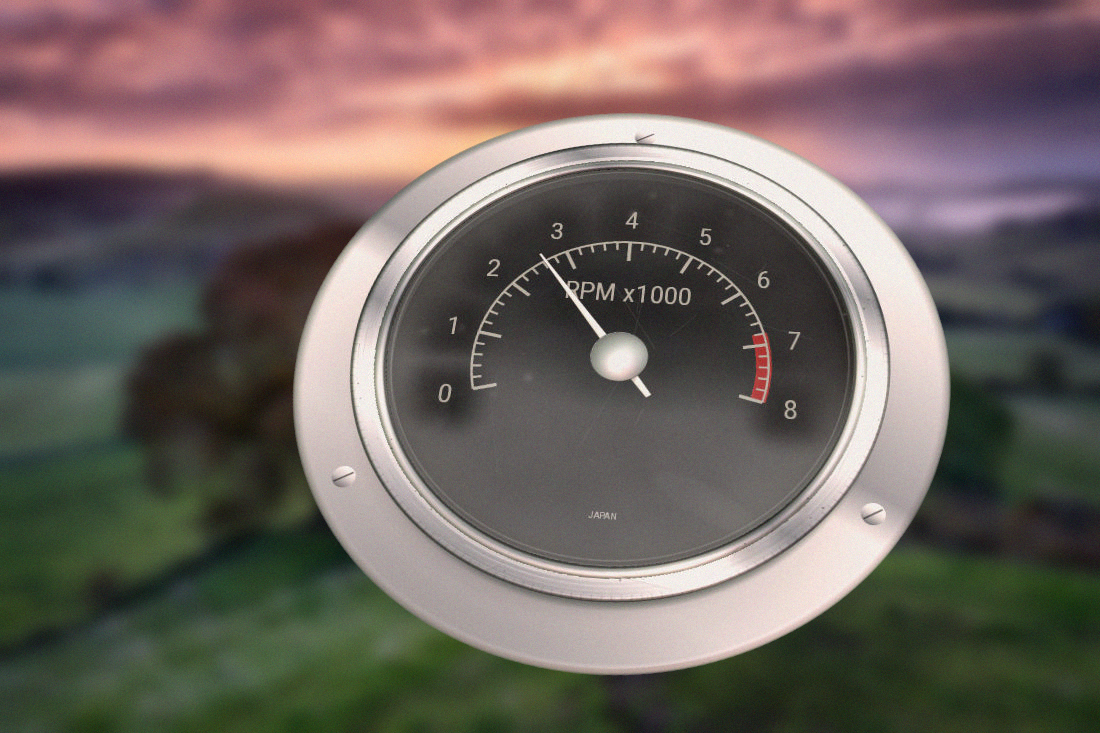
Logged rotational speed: 2600
